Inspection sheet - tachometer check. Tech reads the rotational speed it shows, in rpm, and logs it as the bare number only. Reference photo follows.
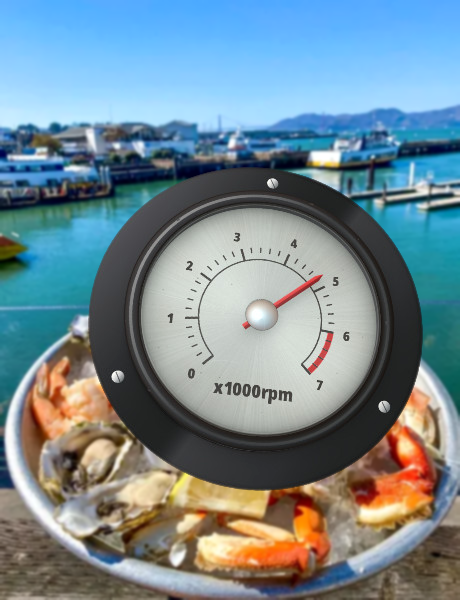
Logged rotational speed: 4800
